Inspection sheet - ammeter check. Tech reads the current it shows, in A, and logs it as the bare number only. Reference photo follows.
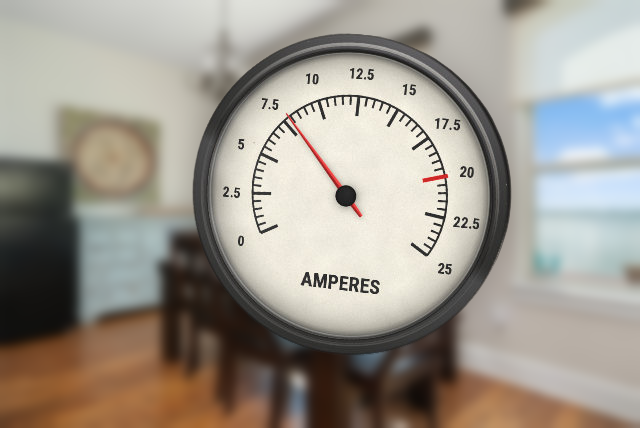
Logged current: 8
